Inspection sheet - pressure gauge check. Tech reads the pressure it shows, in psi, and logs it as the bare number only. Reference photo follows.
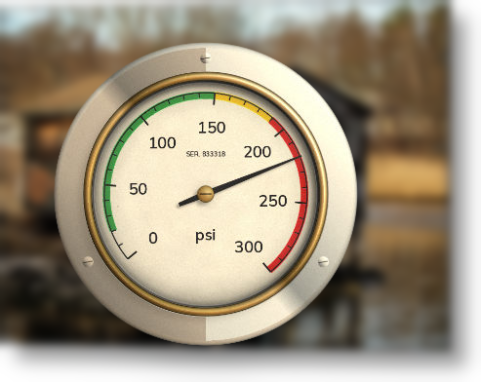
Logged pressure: 220
